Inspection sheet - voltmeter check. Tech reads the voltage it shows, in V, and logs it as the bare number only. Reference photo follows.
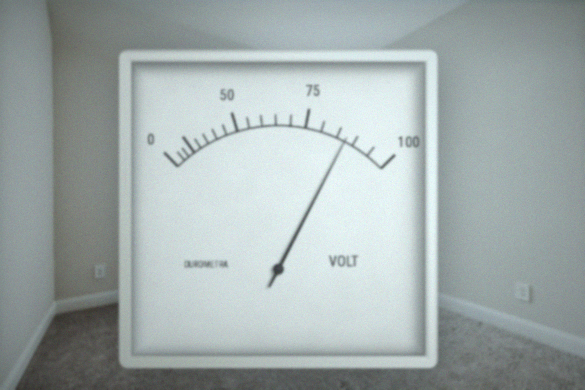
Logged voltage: 87.5
